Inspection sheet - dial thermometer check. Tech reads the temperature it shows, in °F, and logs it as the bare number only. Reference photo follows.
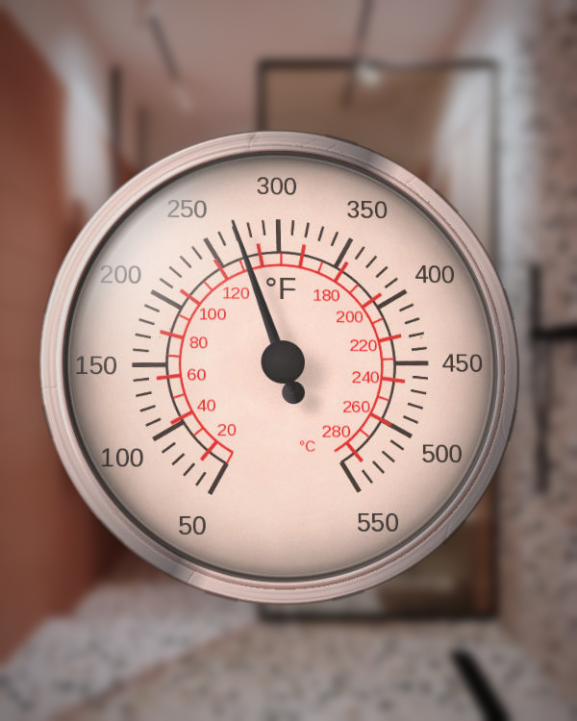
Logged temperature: 270
